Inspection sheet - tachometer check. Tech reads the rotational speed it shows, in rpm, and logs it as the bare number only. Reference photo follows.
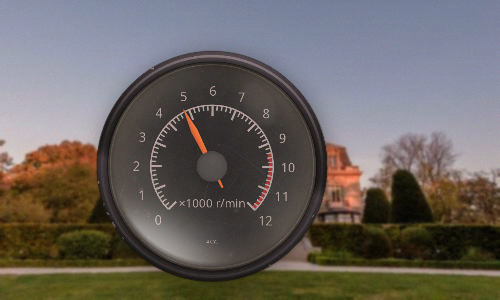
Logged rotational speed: 4800
